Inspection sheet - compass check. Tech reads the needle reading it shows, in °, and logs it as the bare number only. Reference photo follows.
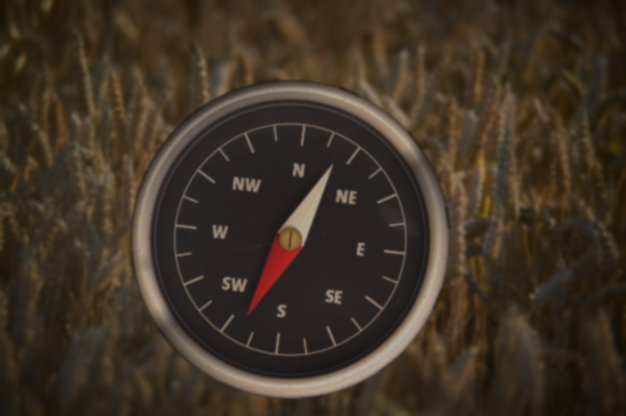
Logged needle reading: 202.5
